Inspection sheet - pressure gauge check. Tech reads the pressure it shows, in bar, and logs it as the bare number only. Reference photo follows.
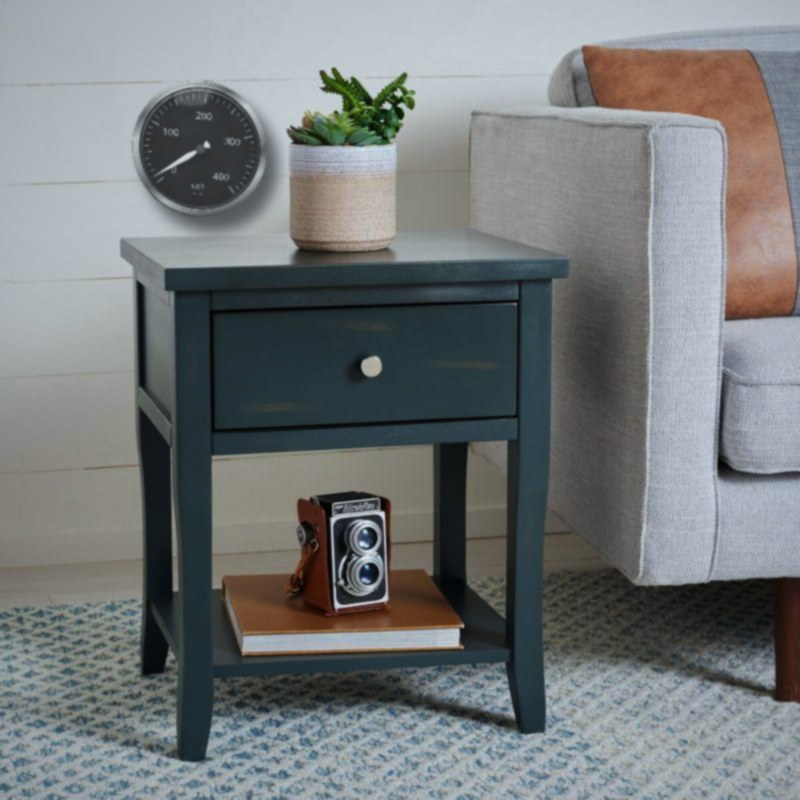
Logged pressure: 10
